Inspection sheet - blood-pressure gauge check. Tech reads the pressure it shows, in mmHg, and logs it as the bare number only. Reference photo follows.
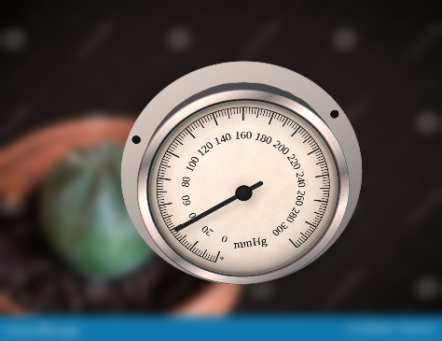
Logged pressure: 40
